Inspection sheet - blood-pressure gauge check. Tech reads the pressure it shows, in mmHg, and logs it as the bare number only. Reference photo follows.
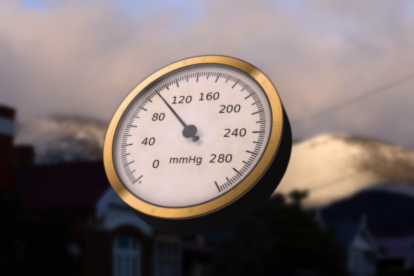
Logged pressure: 100
